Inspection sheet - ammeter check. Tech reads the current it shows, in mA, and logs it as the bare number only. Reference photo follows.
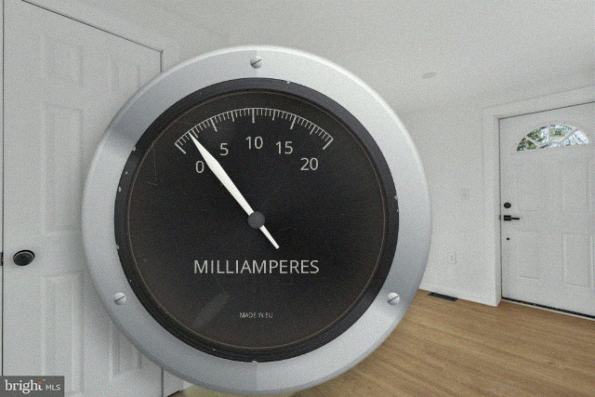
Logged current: 2
